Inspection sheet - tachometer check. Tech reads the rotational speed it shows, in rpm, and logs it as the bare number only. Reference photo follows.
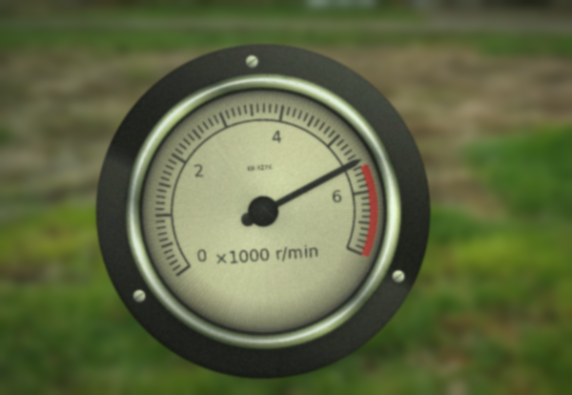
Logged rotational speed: 5500
